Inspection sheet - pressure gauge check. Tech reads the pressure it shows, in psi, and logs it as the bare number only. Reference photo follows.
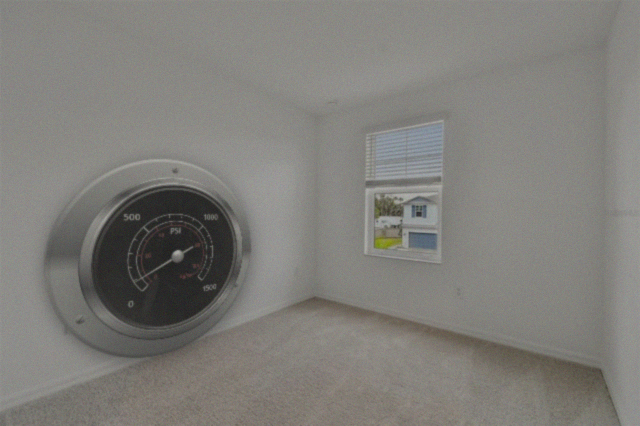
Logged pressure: 100
